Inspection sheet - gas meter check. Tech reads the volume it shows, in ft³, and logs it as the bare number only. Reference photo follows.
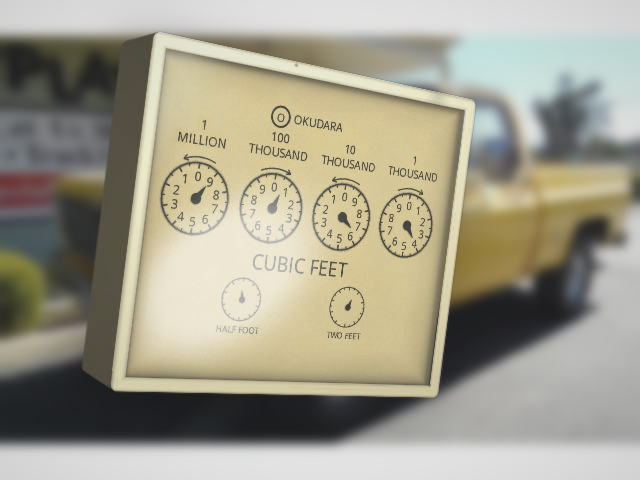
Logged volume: 906400
